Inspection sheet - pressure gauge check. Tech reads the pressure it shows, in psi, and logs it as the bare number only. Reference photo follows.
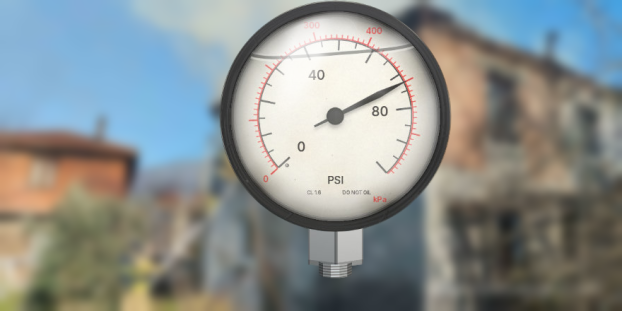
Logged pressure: 72.5
